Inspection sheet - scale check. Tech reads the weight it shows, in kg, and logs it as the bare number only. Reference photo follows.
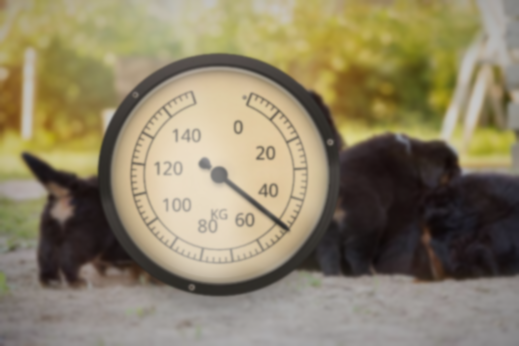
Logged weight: 50
